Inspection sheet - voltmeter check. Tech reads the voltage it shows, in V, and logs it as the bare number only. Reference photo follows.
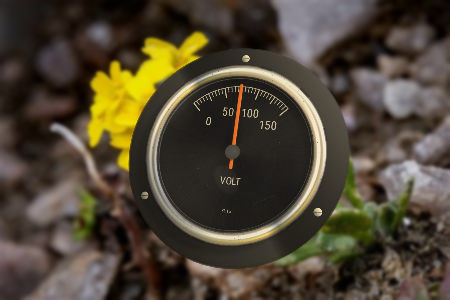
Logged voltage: 75
